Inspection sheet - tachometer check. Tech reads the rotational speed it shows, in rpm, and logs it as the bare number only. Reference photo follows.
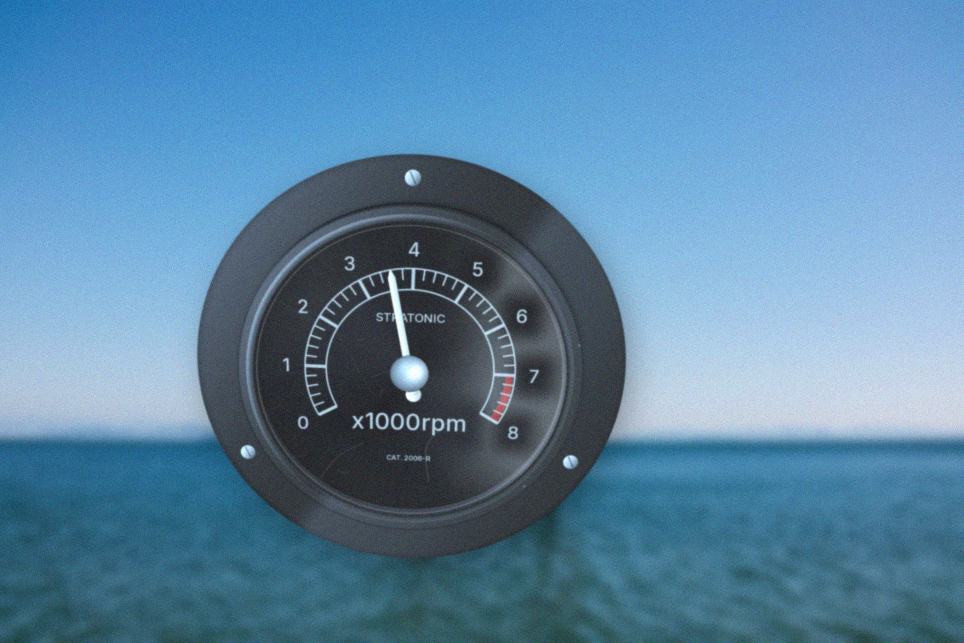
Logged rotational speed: 3600
